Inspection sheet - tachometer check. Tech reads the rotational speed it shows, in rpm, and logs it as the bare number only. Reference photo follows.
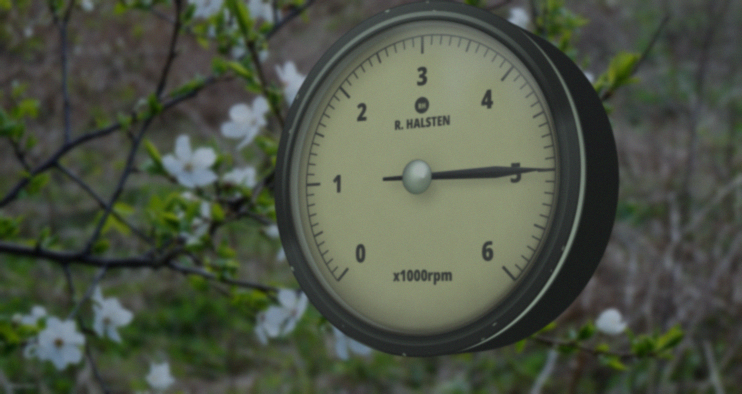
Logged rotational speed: 5000
